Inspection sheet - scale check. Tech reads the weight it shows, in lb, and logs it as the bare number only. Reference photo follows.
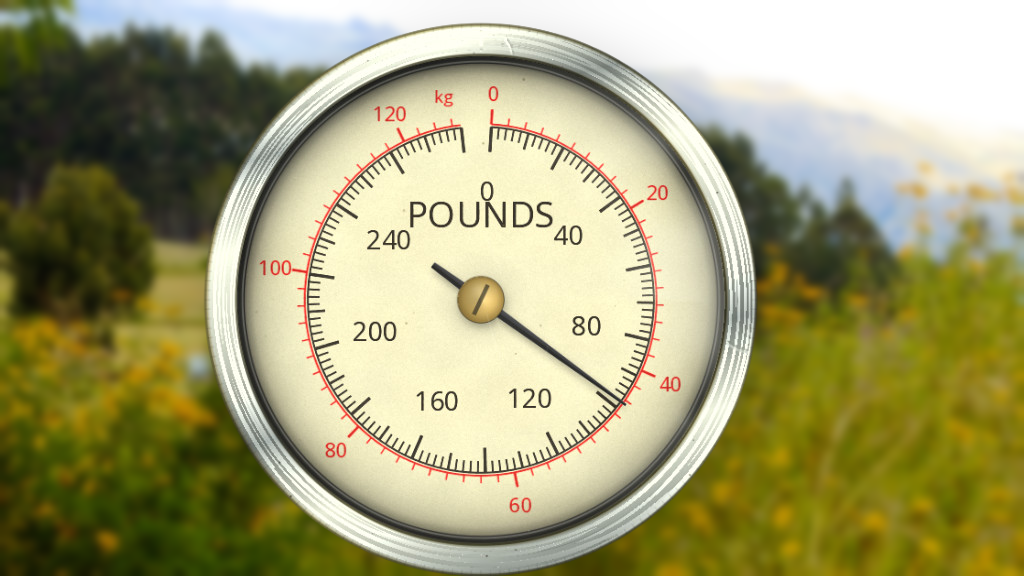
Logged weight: 98
